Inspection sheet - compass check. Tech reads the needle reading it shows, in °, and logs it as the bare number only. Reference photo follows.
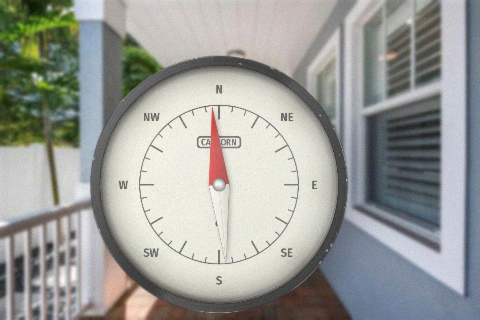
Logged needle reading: 355
